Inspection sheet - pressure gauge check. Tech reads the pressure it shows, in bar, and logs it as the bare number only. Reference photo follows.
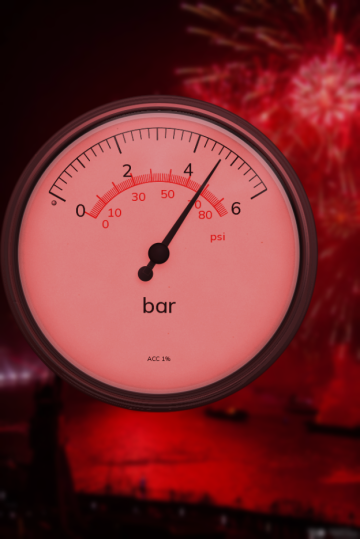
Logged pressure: 4.7
